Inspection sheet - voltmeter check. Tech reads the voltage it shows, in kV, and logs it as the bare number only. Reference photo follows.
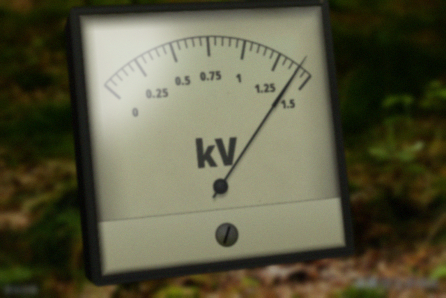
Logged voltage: 1.4
